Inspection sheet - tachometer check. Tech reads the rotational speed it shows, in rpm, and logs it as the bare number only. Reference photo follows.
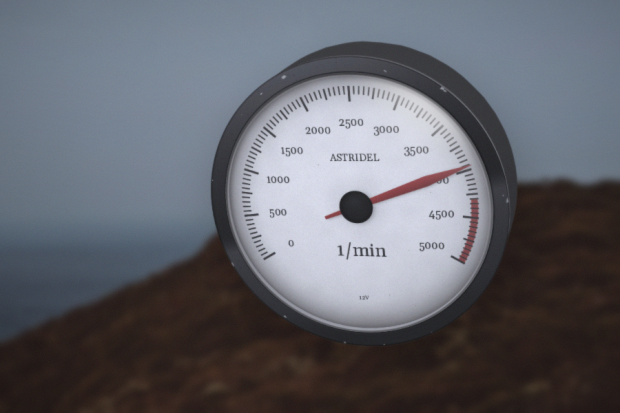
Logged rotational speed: 3950
